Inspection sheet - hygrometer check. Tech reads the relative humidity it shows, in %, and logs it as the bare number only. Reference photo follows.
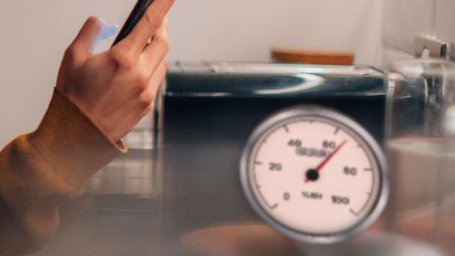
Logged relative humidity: 65
